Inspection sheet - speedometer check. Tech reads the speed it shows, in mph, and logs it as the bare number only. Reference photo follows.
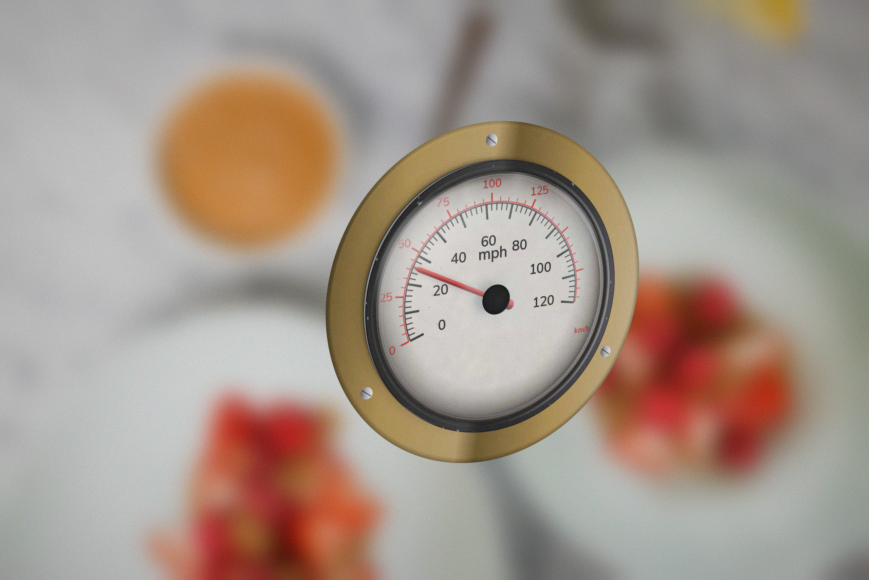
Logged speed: 26
